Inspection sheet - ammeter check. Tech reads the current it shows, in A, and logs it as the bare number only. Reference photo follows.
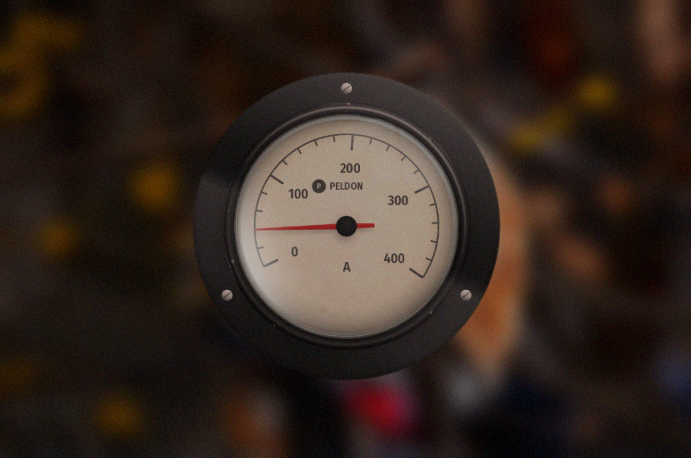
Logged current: 40
